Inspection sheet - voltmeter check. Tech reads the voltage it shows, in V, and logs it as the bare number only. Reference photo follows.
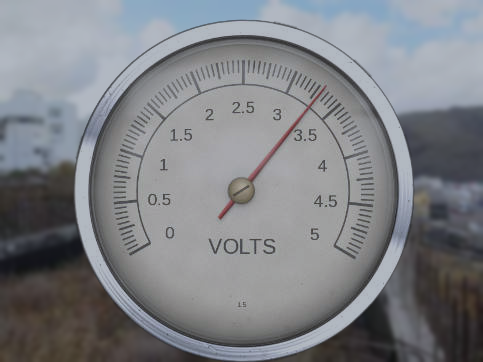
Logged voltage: 3.3
